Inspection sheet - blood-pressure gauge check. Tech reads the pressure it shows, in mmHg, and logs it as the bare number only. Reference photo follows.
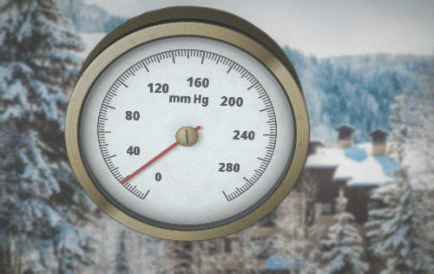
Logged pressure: 20
